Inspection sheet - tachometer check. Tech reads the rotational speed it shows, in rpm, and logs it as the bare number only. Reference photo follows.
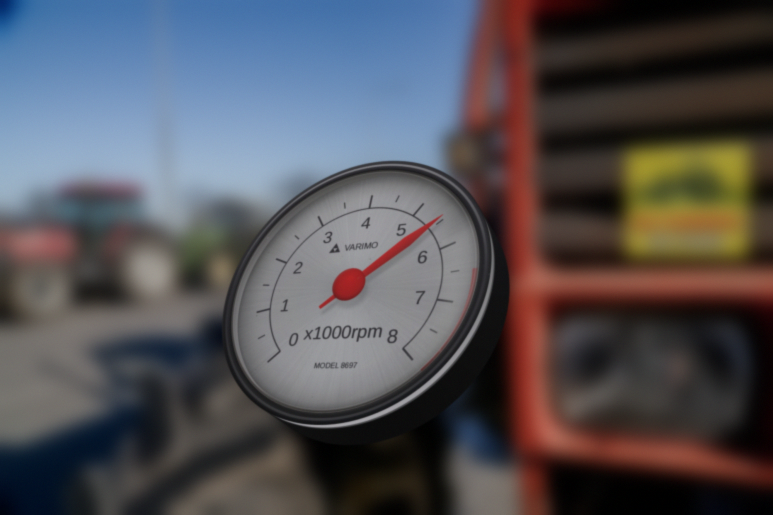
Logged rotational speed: 5500
